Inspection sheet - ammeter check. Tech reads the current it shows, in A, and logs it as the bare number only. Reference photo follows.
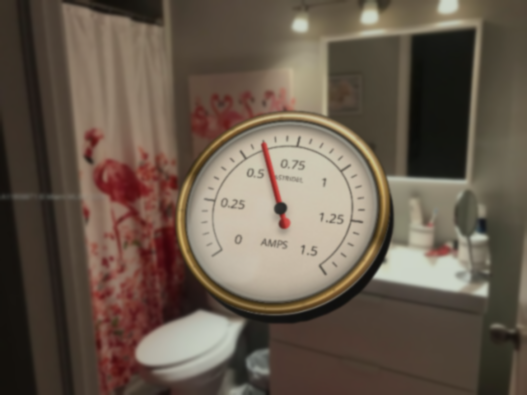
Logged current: 0.6
